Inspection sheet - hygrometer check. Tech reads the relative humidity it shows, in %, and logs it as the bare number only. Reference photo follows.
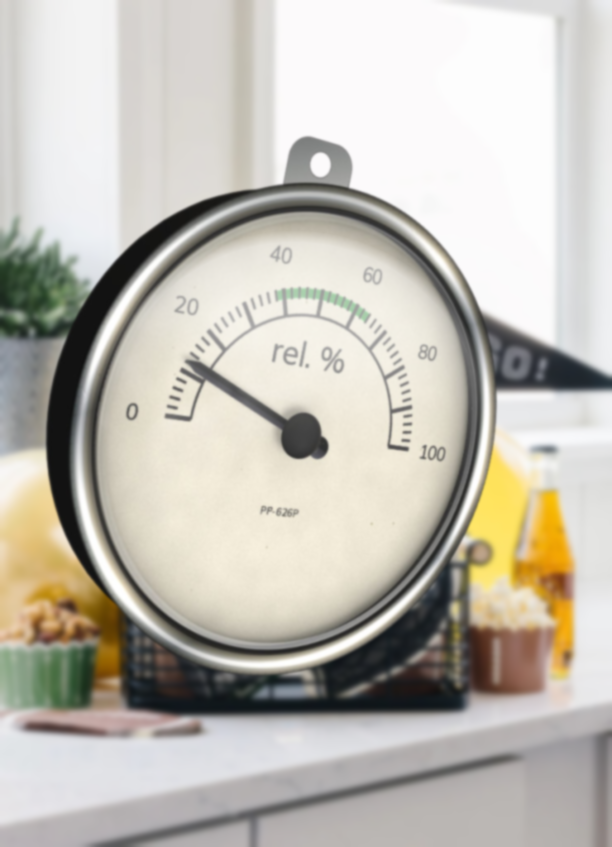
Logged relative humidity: 12
